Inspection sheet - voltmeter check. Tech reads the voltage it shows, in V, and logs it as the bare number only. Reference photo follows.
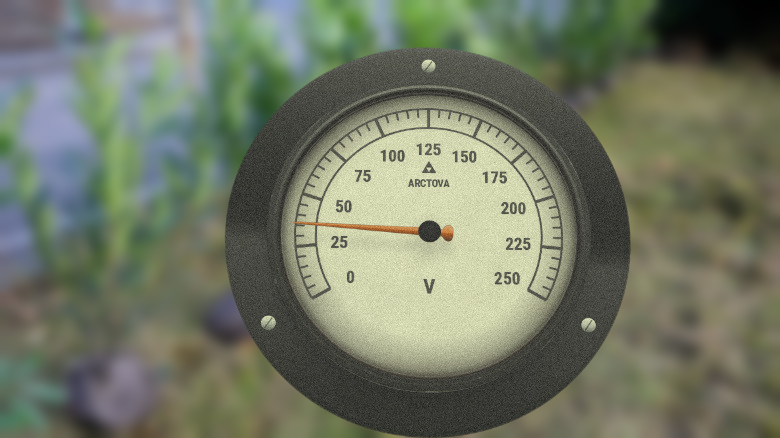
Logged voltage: 35
